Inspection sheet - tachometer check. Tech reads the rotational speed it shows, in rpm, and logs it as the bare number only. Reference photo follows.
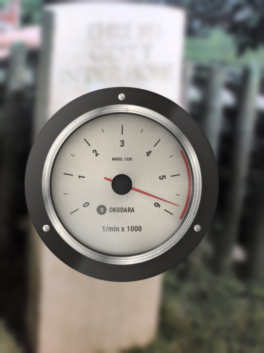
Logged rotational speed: 5750
